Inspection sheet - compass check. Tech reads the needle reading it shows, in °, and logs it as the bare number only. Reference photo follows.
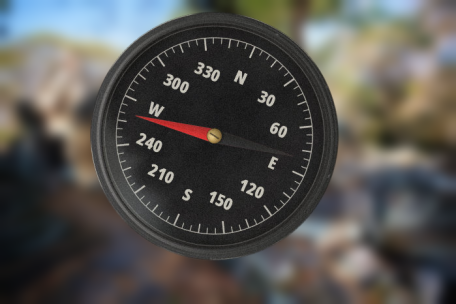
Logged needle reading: 260
